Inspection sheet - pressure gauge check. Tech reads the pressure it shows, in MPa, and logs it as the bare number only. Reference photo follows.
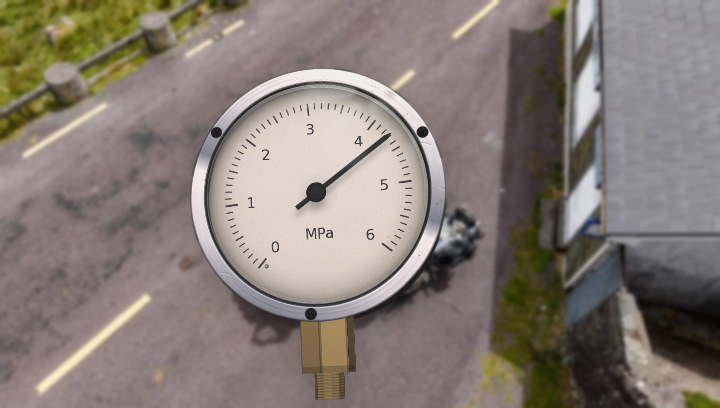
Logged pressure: 4.3
